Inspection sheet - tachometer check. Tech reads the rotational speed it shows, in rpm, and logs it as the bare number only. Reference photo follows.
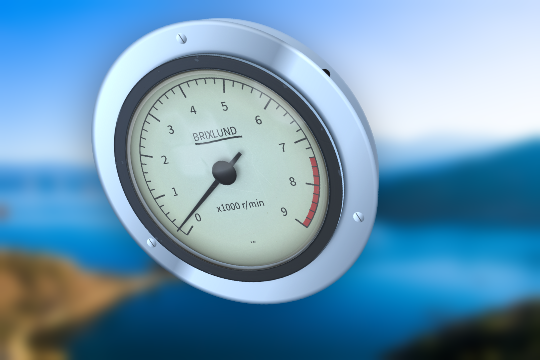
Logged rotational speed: 200
